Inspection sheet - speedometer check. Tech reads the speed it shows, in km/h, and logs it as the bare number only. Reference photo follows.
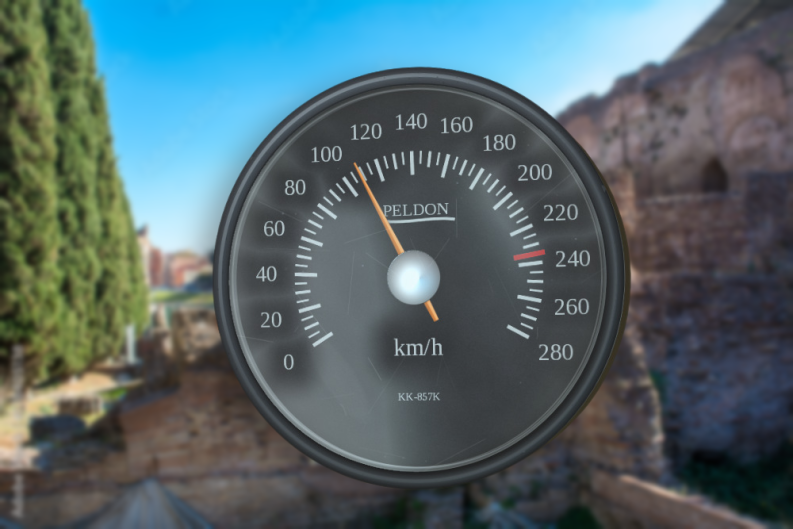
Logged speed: 110
